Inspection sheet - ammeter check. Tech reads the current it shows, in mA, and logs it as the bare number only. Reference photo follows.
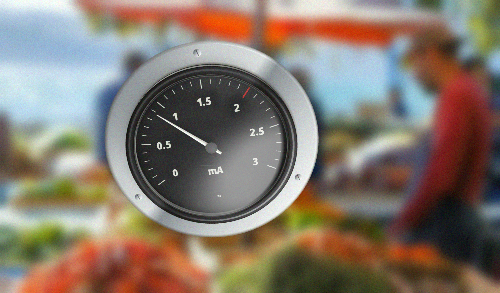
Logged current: 0.9
